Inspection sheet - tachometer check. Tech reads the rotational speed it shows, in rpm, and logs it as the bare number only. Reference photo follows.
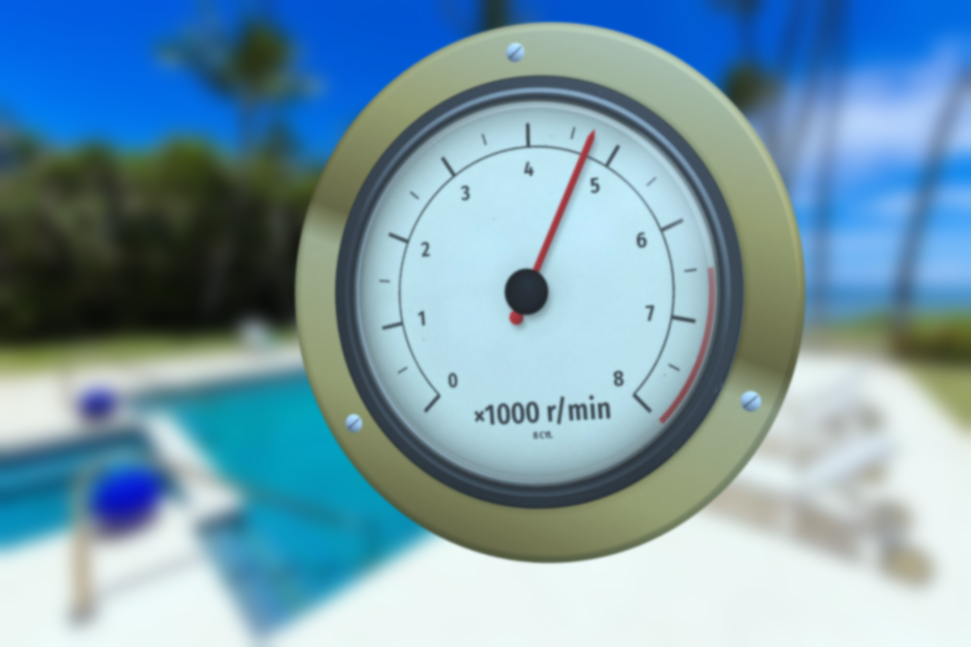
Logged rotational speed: 4750
